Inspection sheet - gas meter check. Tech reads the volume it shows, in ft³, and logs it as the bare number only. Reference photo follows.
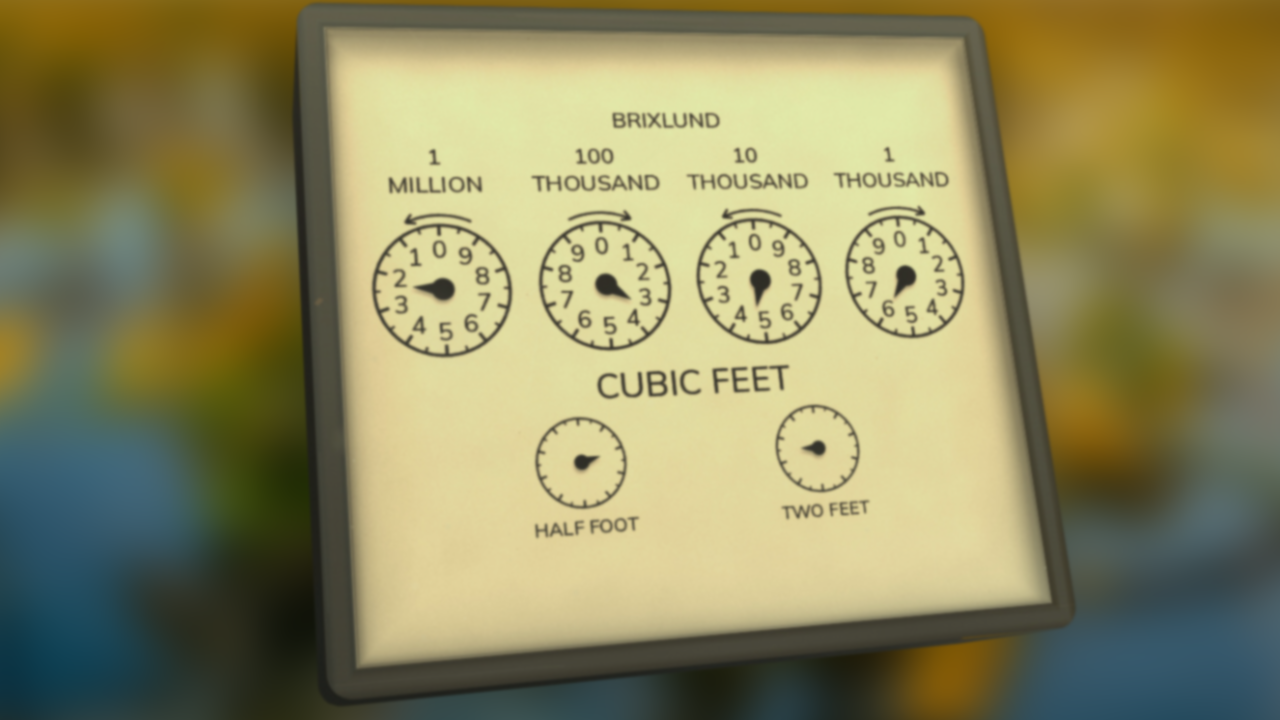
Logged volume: 234600
